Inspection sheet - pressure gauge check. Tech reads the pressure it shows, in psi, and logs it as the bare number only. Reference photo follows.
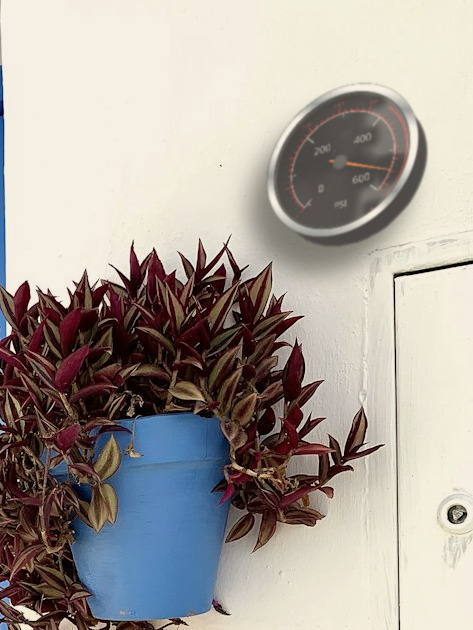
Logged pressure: 550
